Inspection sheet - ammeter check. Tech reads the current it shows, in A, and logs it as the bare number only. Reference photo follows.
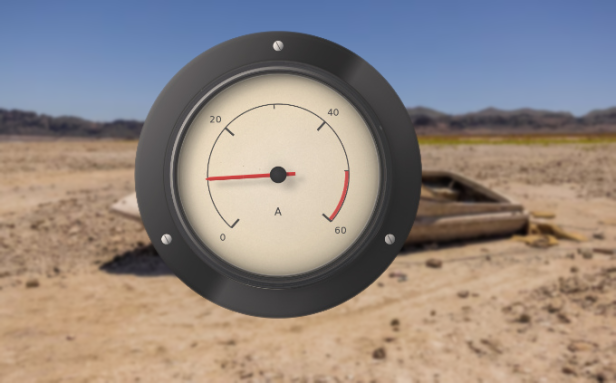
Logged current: 10
